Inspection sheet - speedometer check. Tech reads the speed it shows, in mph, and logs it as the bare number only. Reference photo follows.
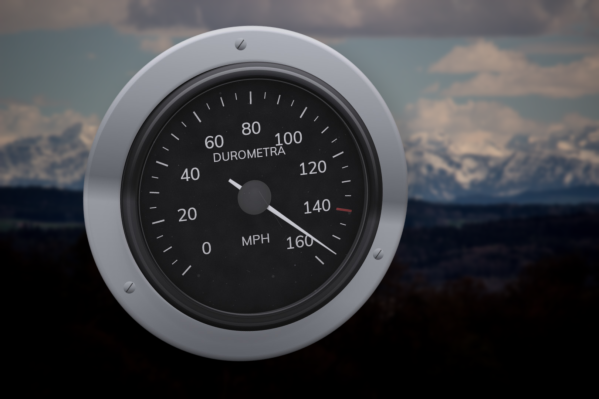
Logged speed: 155
